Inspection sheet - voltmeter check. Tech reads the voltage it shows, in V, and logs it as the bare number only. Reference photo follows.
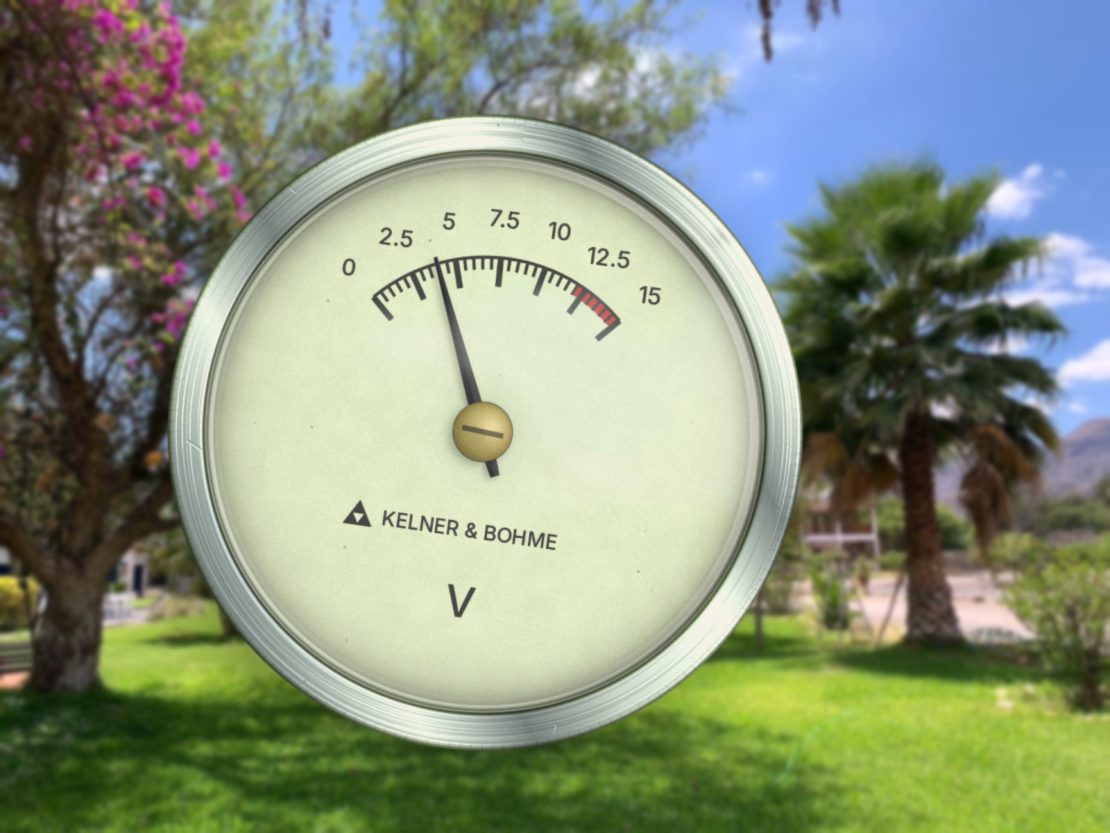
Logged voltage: 4
